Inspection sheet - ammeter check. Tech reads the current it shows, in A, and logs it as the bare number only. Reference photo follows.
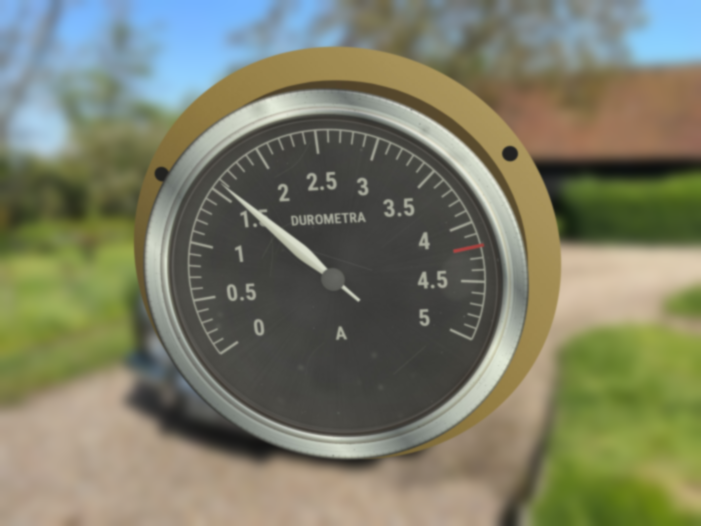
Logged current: 1.6
